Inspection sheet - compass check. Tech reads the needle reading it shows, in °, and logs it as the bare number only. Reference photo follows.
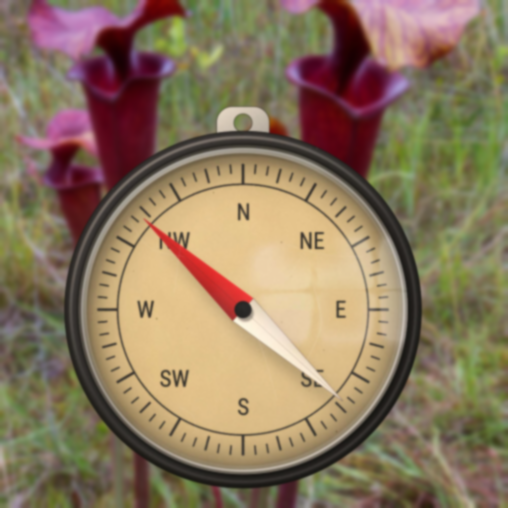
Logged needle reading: 312.5
